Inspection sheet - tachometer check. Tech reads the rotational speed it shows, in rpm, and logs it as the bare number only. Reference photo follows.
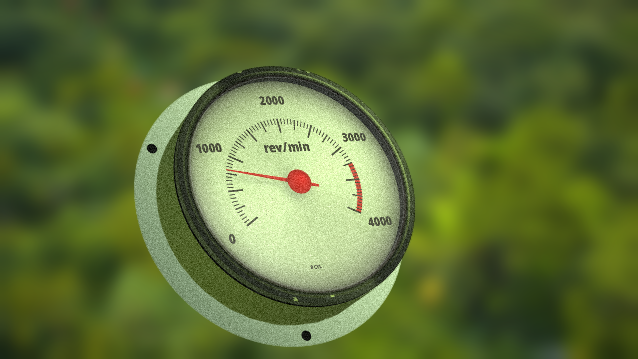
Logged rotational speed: 750
